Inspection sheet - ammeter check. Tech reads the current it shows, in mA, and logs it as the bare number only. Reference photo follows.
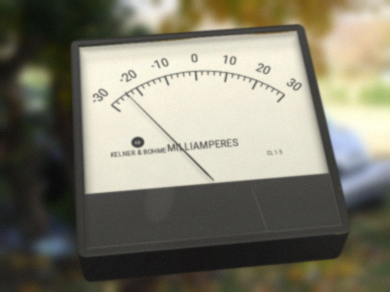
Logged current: -24
